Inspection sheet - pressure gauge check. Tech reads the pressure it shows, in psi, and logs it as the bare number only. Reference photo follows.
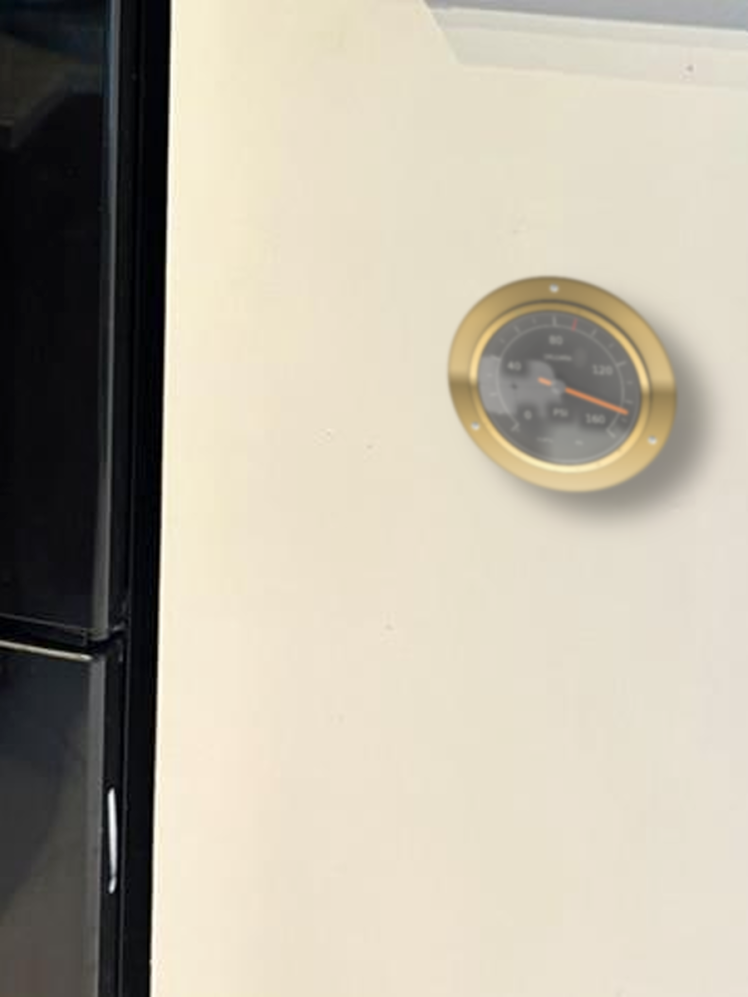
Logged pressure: 145
